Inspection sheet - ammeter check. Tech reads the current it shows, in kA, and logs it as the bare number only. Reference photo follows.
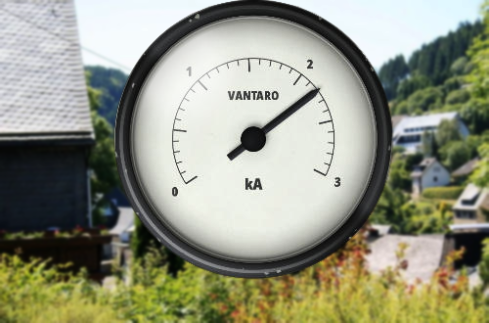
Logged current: 2.2
